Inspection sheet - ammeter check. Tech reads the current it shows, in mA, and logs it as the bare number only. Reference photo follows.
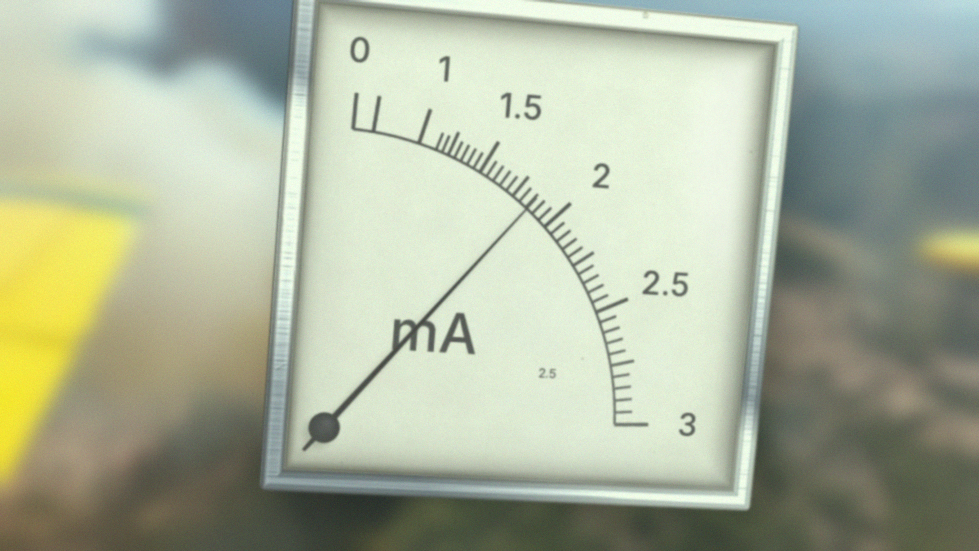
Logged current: 1.85
